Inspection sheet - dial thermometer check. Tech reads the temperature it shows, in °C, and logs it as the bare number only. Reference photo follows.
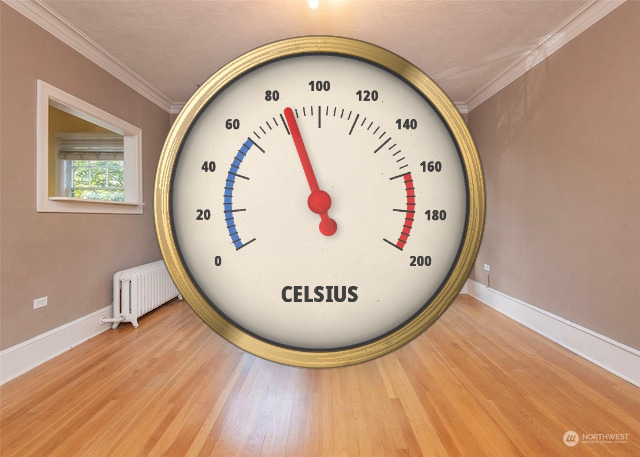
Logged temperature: 84
